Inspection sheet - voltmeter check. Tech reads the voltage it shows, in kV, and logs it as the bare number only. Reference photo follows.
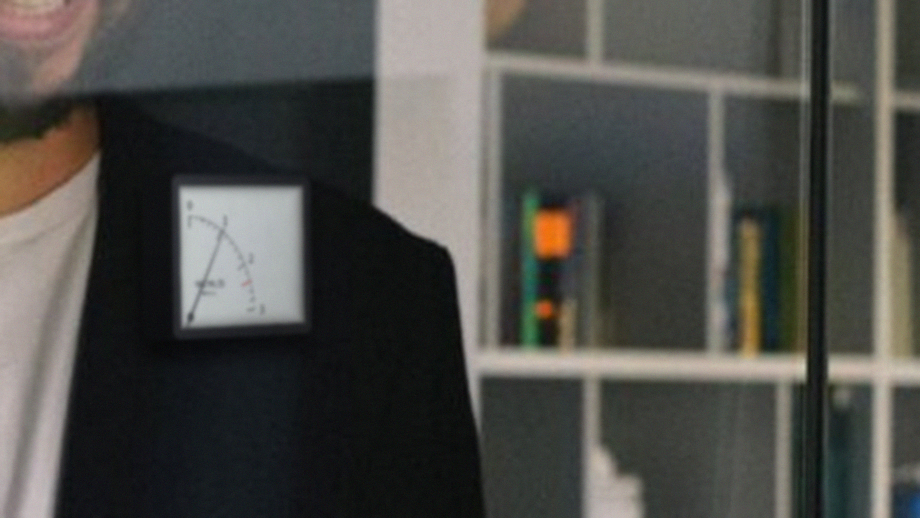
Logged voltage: 1
